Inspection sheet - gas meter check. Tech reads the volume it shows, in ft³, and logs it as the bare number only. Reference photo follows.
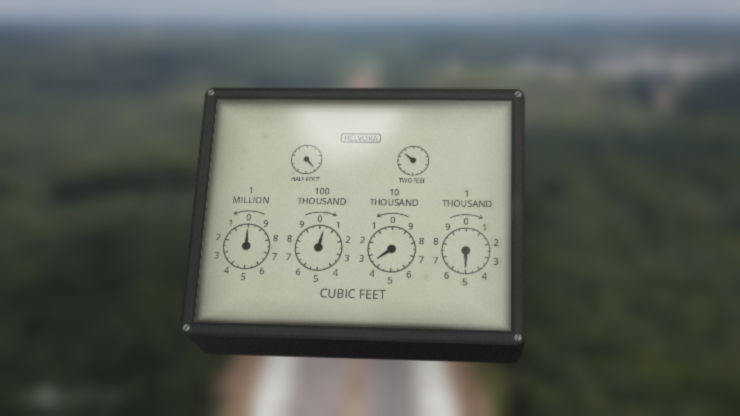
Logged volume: 3500
